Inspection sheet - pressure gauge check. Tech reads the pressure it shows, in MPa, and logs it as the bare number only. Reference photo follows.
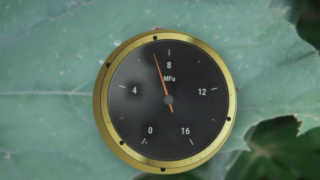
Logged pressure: 7
